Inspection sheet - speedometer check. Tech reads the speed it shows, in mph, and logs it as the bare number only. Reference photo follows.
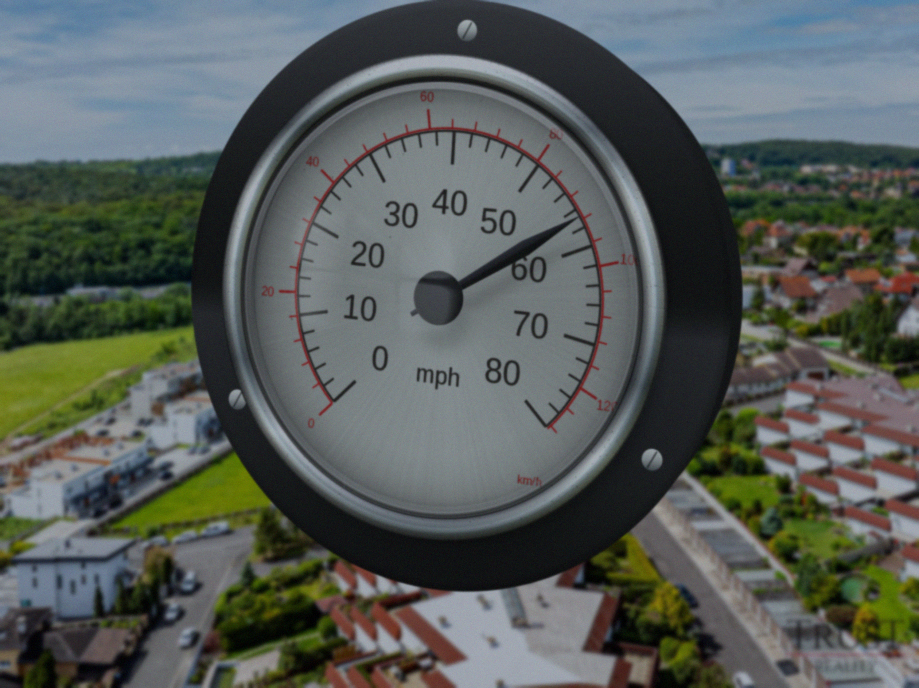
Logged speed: 57
